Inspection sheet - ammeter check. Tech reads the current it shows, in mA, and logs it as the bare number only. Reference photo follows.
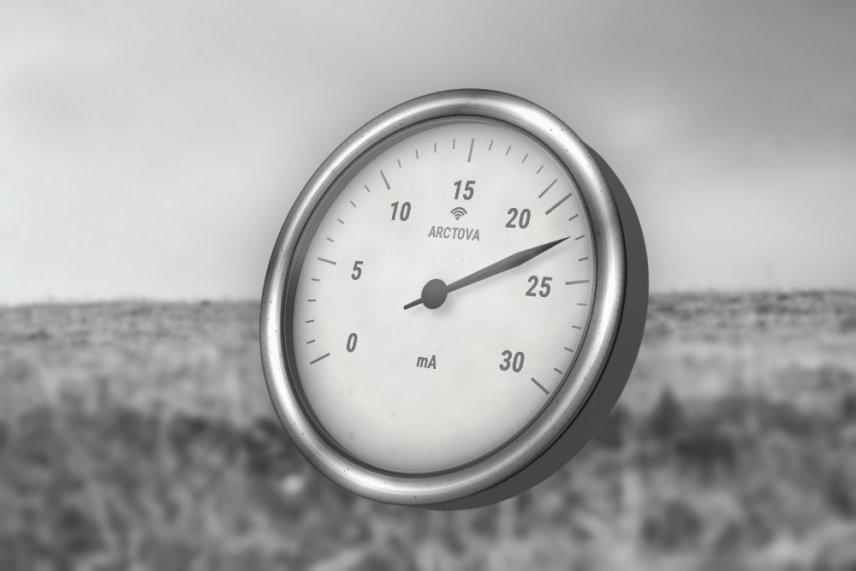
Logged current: 23
